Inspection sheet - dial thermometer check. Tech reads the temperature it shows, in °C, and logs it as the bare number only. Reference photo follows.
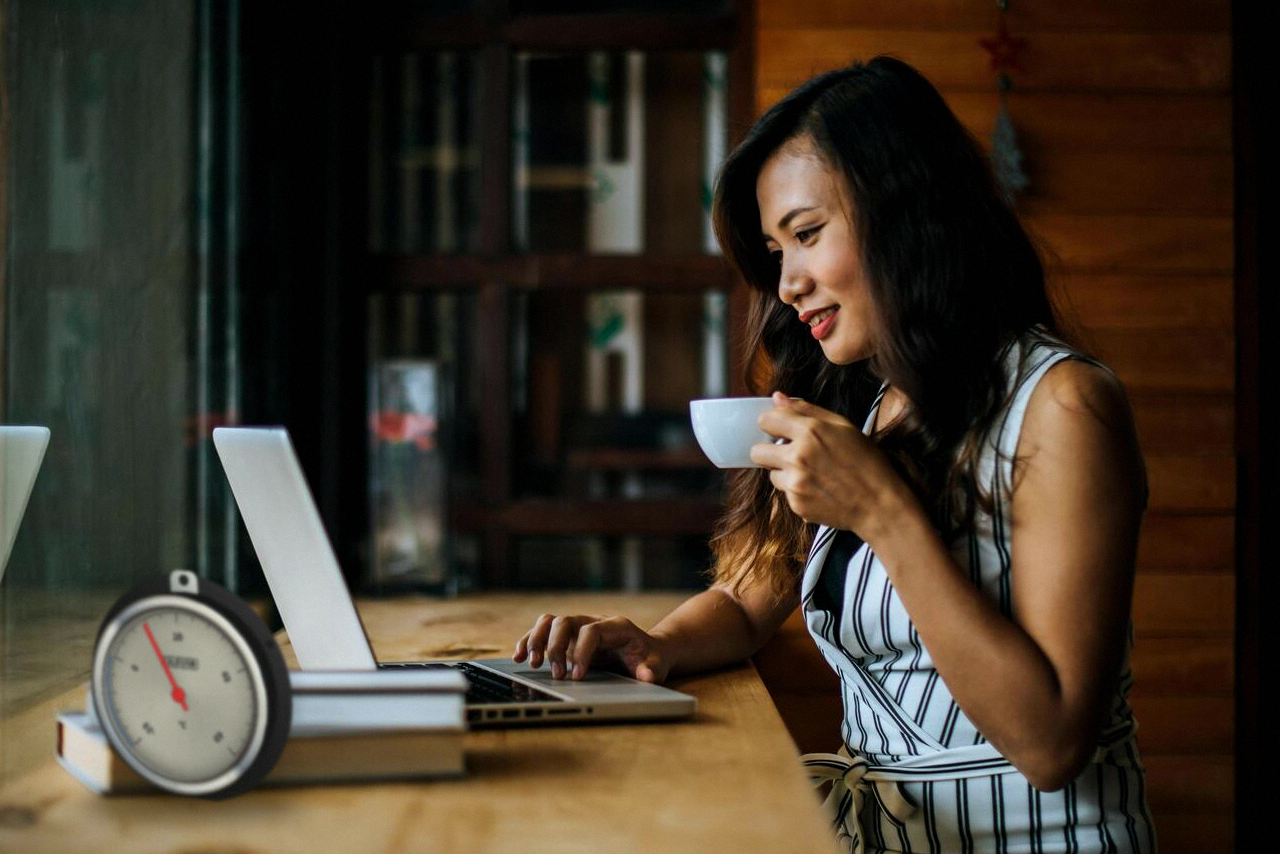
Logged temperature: 12
